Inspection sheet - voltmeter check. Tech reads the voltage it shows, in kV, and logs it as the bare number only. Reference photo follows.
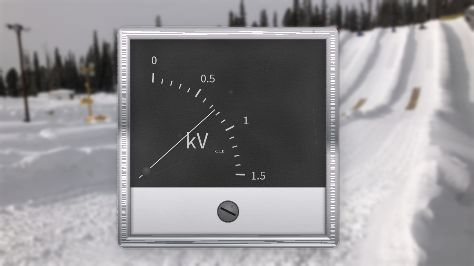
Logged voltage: 0.75
